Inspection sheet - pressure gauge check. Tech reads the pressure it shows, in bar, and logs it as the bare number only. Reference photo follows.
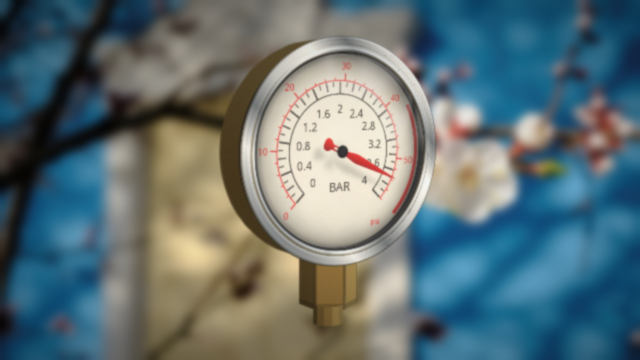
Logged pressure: 3.7
